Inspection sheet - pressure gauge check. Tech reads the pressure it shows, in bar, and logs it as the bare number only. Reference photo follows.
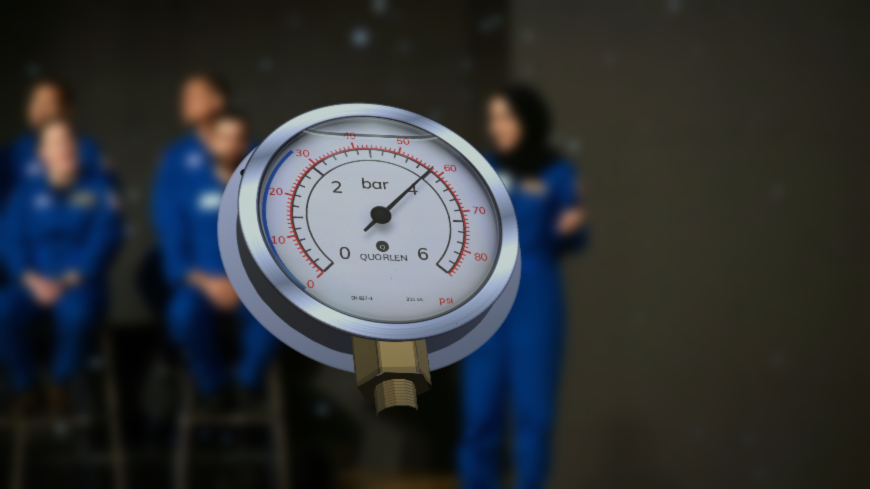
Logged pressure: 4
